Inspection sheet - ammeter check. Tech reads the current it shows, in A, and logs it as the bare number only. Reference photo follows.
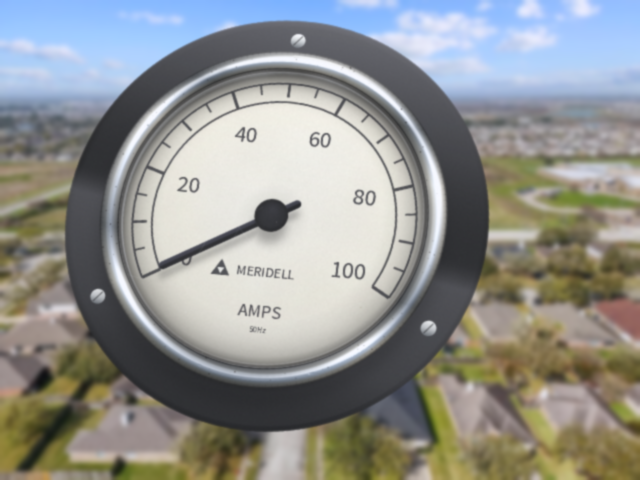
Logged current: 0
